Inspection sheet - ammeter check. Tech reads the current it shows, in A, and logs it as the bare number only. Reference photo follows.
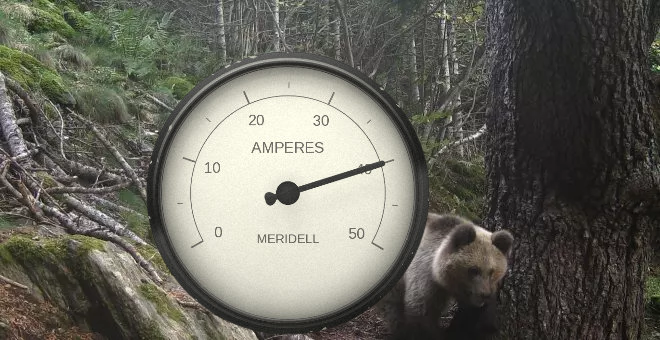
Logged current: 40
